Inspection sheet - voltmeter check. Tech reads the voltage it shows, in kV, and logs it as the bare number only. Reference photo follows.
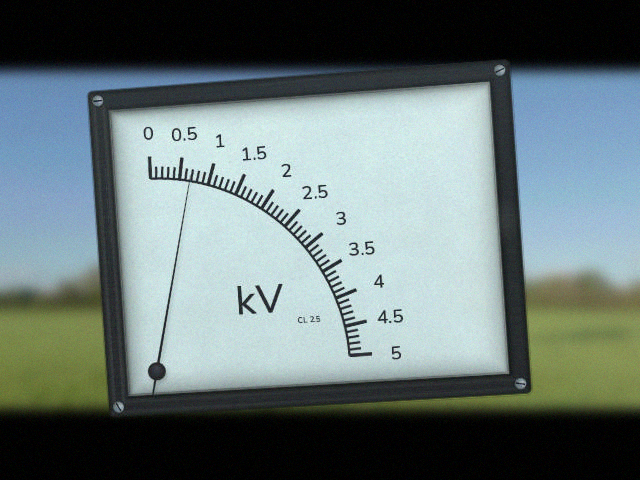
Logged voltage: 0.7
